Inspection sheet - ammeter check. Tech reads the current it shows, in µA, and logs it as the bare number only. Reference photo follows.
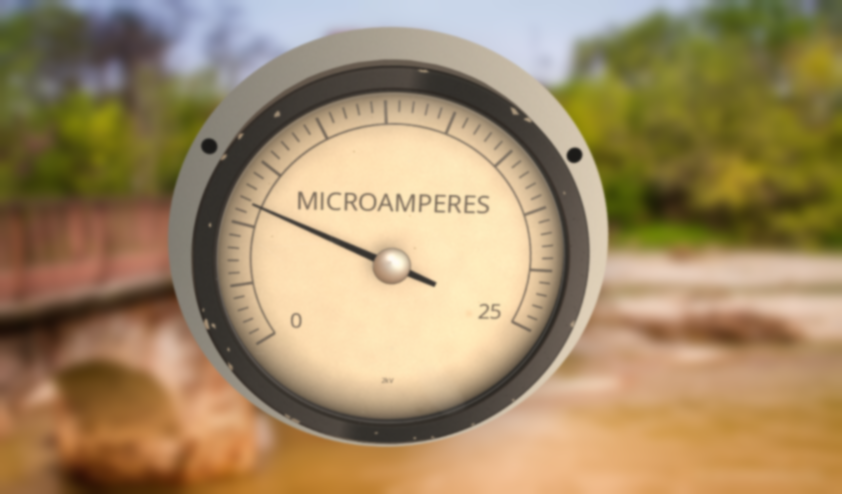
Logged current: 6
